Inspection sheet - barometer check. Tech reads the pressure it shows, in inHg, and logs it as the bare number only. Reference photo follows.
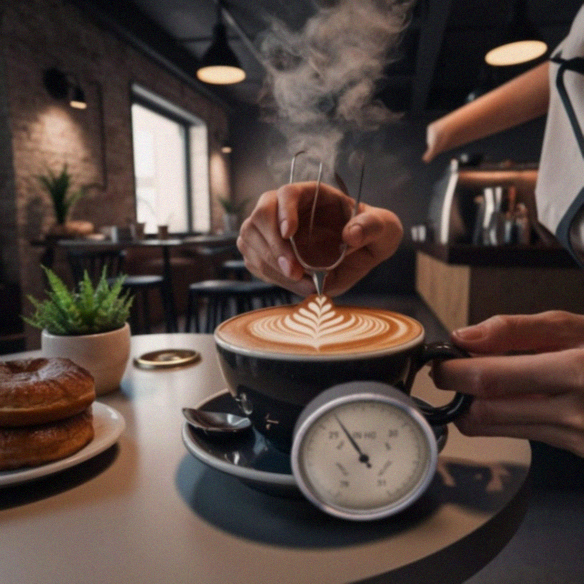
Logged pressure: 29.2
